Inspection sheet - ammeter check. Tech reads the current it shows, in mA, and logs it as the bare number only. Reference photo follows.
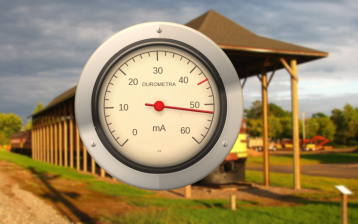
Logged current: 52
